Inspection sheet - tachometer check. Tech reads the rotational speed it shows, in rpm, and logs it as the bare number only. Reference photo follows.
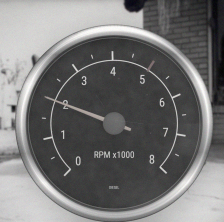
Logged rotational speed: 2000
